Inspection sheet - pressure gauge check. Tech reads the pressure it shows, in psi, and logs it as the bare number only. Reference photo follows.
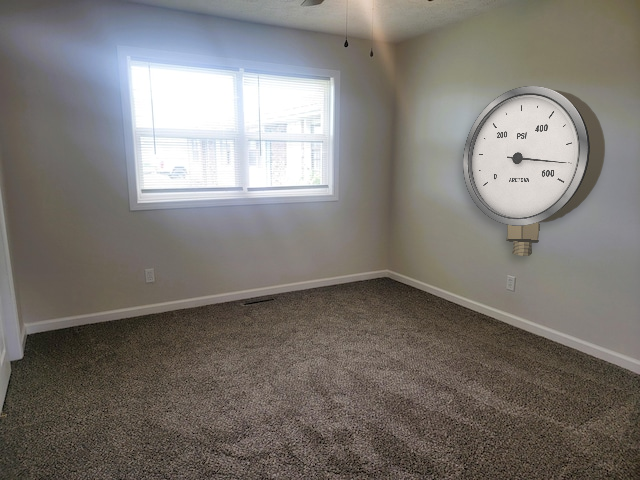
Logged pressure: 550
